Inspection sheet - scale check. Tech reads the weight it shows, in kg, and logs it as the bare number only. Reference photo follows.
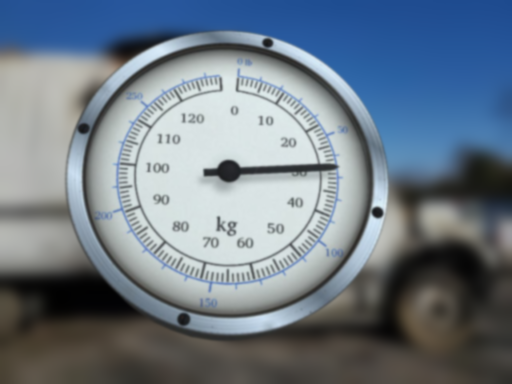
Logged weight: 30
